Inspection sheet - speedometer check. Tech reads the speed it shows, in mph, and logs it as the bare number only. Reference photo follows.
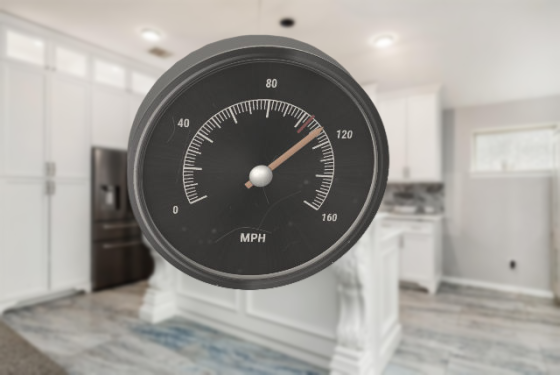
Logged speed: 110
